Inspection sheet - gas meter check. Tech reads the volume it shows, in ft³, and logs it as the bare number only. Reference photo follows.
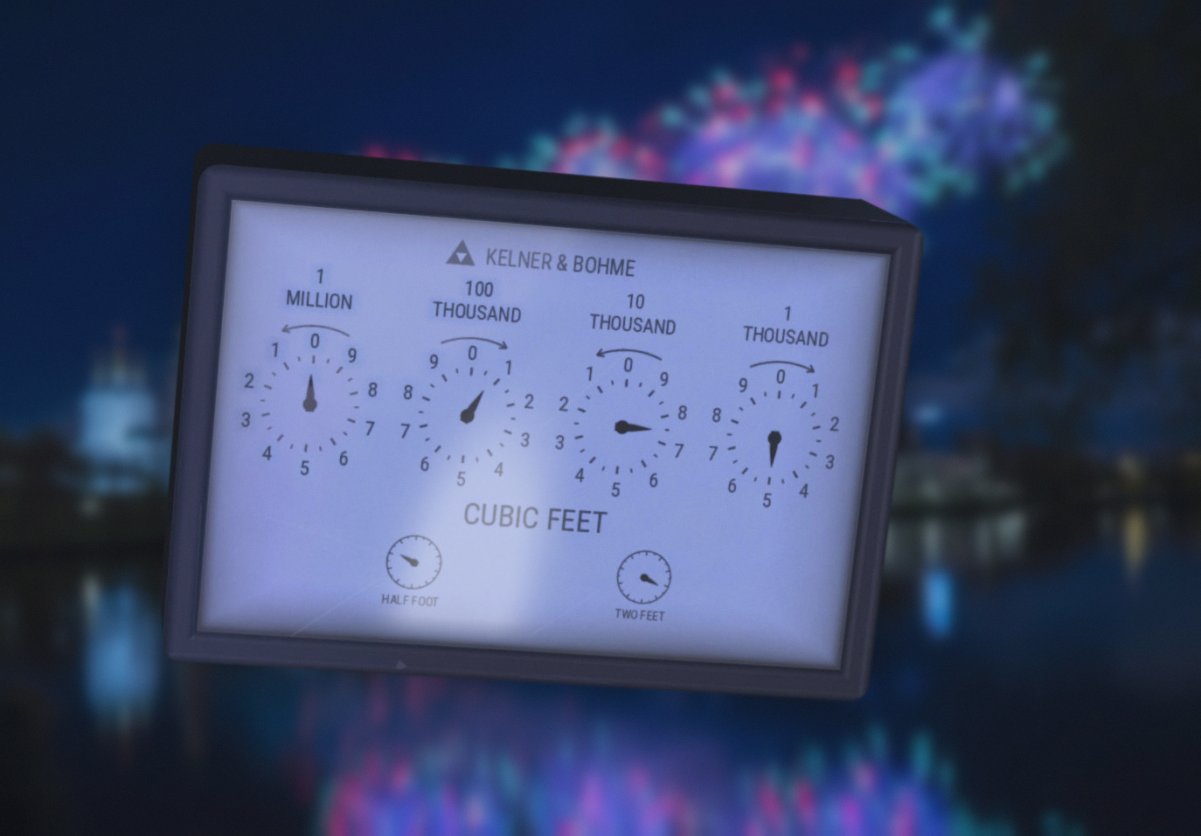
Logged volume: 7500
